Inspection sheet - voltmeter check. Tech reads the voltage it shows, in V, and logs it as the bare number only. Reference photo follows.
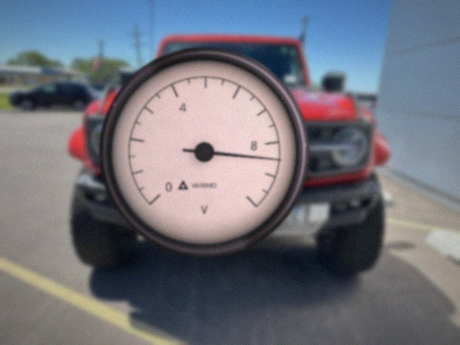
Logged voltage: 8.5
